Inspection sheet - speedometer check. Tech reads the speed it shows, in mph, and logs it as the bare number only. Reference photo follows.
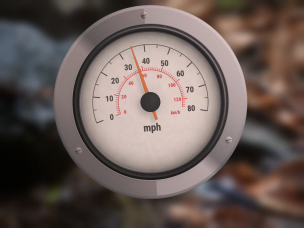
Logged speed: 35
